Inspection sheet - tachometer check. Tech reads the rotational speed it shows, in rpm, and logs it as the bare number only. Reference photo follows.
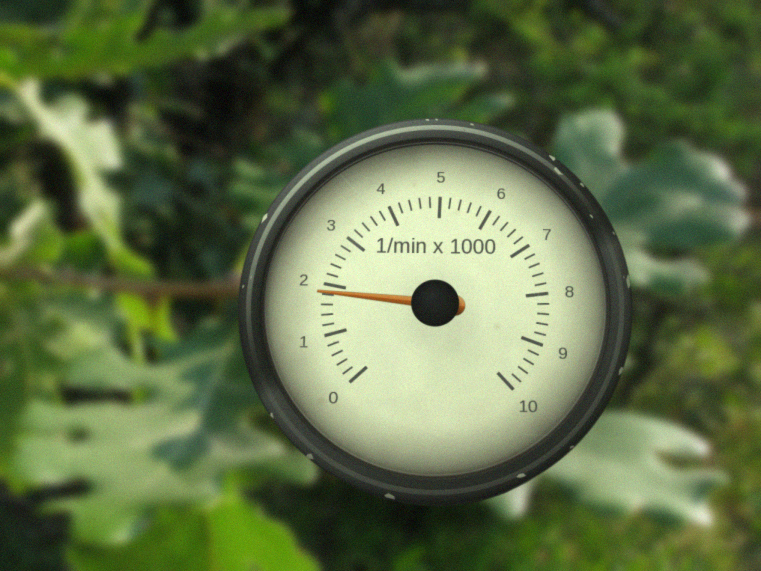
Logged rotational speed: 1800
